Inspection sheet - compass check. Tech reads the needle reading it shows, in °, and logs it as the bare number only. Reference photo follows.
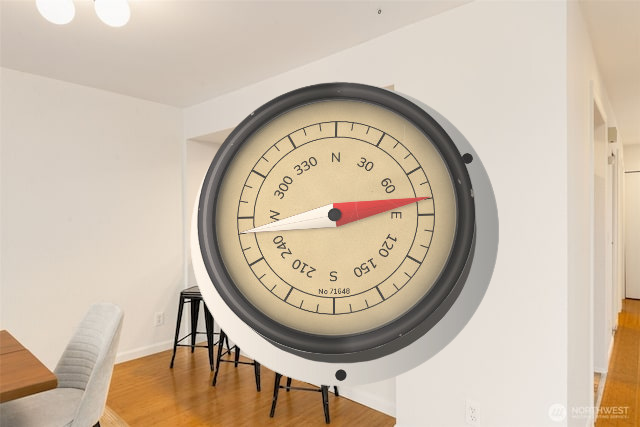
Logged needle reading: 80
